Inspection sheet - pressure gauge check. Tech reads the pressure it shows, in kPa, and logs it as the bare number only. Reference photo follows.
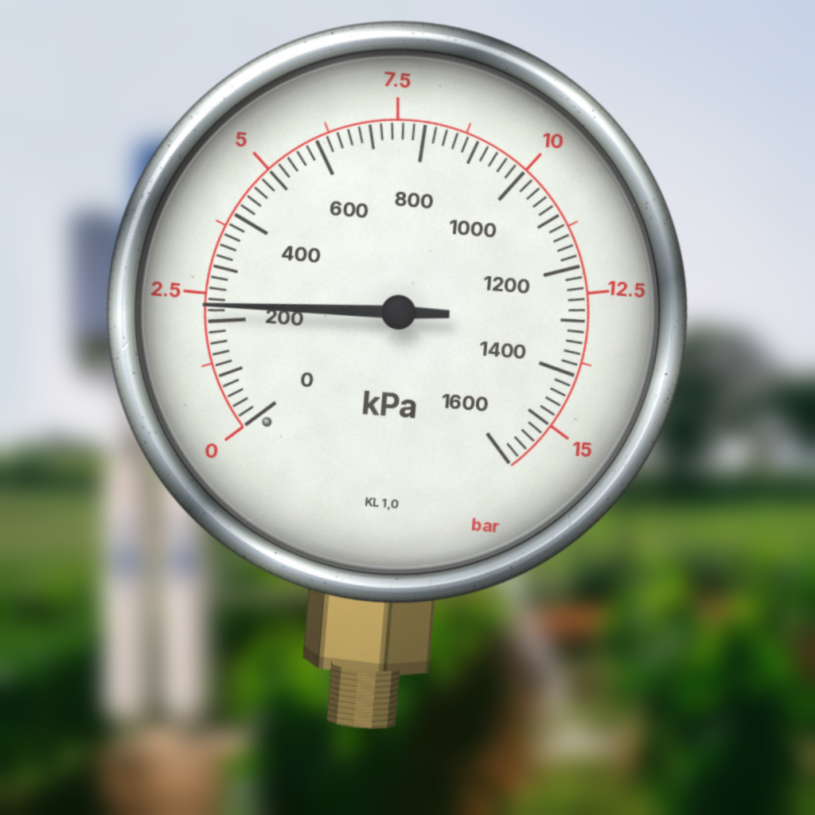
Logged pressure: 230
